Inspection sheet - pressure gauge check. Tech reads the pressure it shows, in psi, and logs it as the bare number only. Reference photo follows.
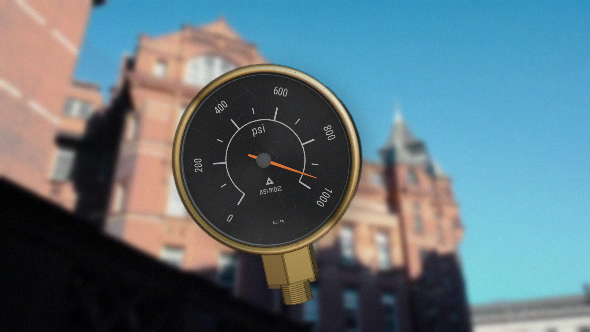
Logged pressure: 950
